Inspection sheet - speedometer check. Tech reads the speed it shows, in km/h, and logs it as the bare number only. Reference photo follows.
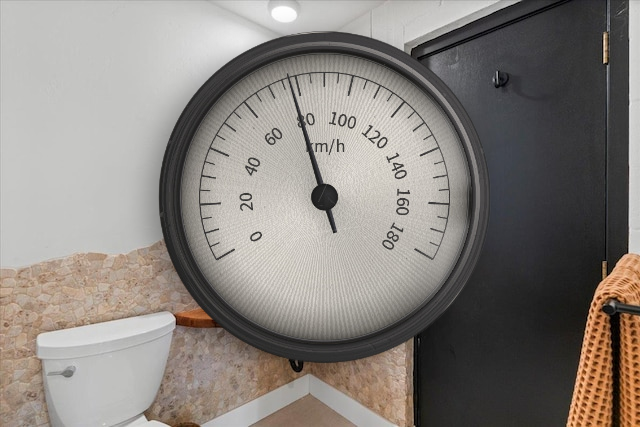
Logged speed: 77.5
